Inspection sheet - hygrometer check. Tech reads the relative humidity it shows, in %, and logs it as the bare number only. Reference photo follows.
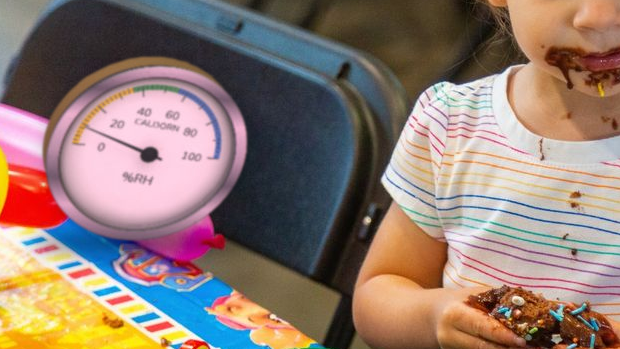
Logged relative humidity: 10
